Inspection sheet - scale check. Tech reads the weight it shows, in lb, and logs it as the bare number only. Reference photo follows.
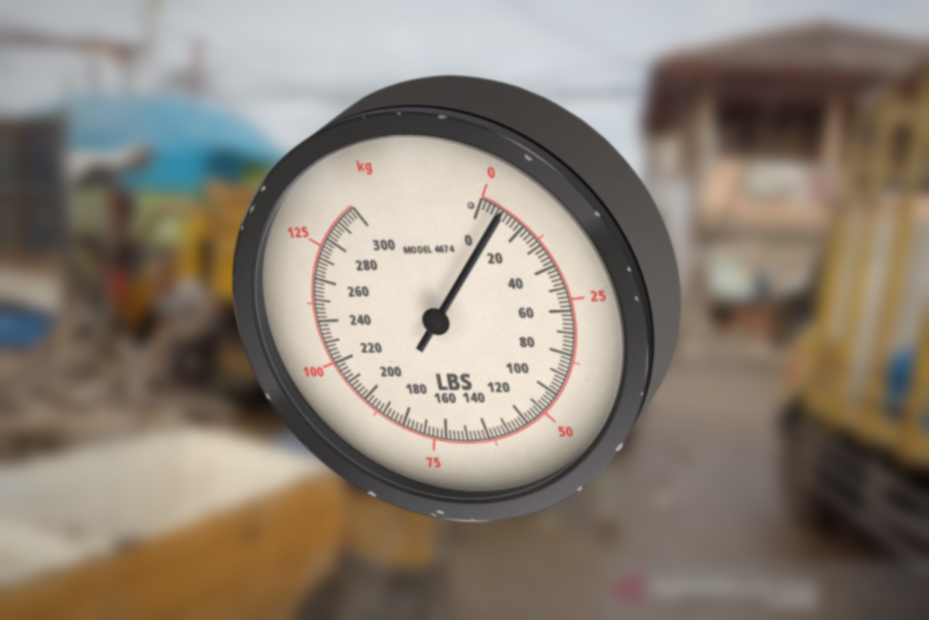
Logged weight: 10
